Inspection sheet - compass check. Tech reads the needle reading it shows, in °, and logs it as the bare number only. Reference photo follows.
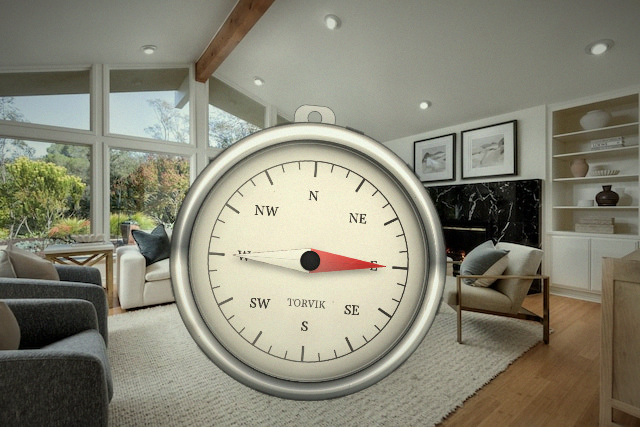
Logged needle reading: 90
